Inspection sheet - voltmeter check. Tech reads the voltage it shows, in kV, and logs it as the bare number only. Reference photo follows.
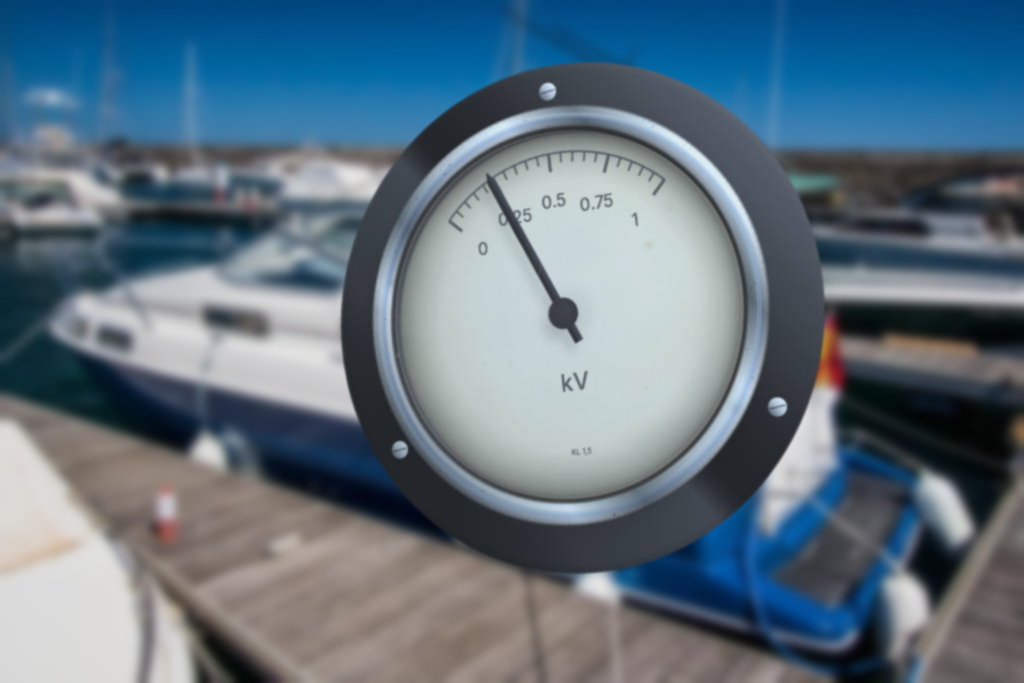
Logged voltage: 0.25
